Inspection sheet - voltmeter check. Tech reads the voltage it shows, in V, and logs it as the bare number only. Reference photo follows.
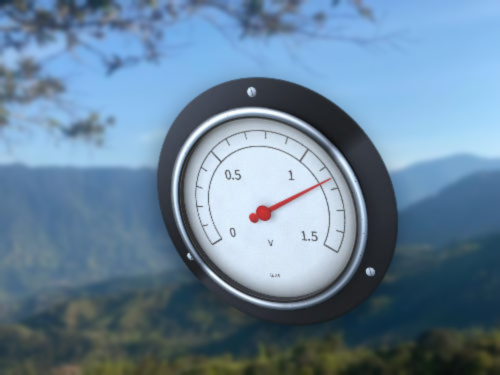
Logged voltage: 1.15
